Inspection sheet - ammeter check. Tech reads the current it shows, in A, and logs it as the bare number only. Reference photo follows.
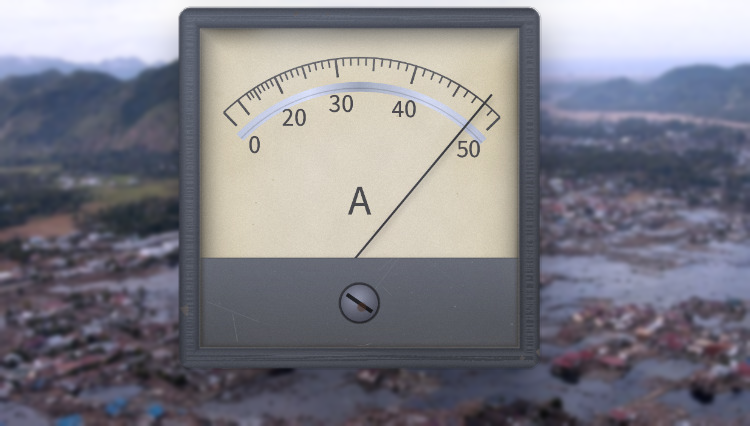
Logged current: 48
